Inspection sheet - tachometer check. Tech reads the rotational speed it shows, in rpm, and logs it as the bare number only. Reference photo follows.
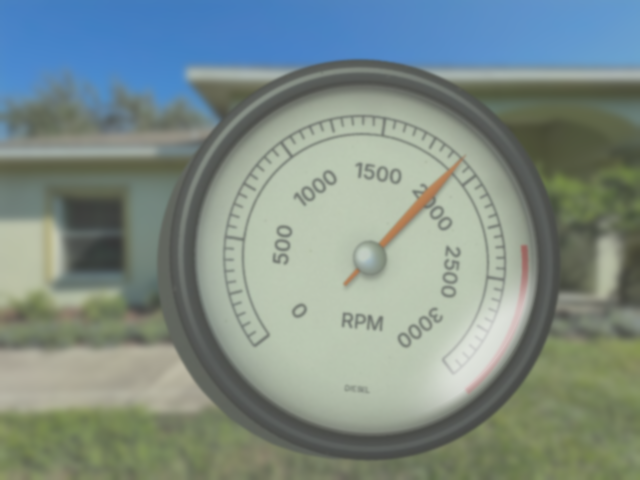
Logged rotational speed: 1900
